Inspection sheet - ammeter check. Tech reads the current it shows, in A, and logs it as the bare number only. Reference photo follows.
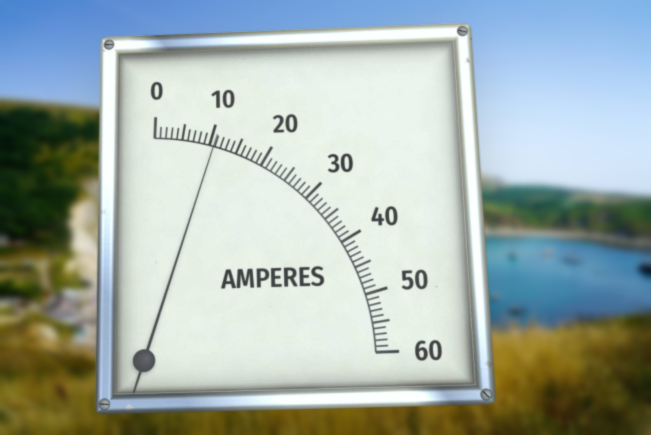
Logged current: 11
